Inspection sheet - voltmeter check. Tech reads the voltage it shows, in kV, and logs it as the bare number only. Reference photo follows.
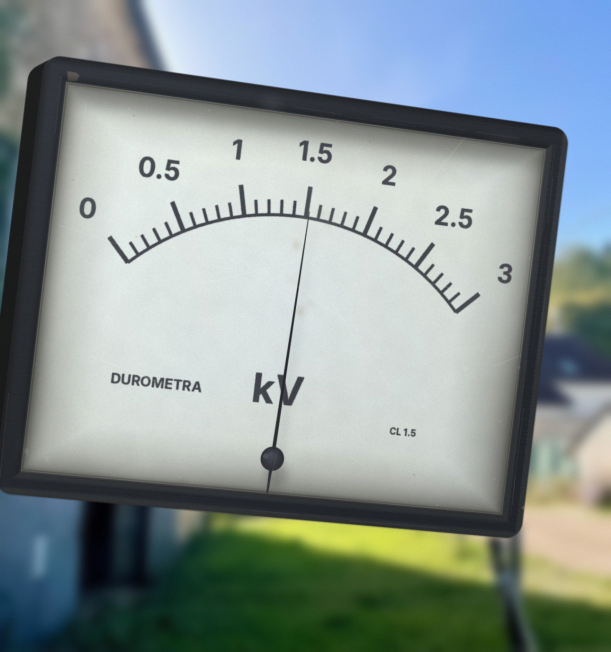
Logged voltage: 1.5
